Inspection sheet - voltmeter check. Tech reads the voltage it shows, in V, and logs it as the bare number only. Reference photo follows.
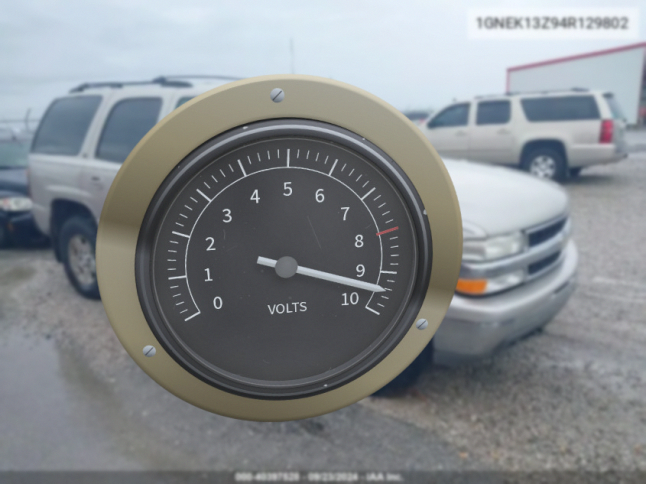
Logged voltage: 9.4
